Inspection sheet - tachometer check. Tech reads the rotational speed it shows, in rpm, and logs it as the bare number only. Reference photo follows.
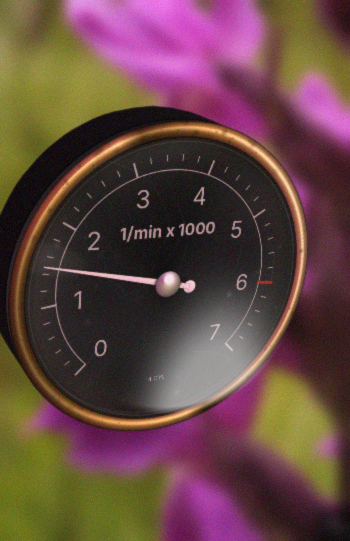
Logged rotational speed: 1500
